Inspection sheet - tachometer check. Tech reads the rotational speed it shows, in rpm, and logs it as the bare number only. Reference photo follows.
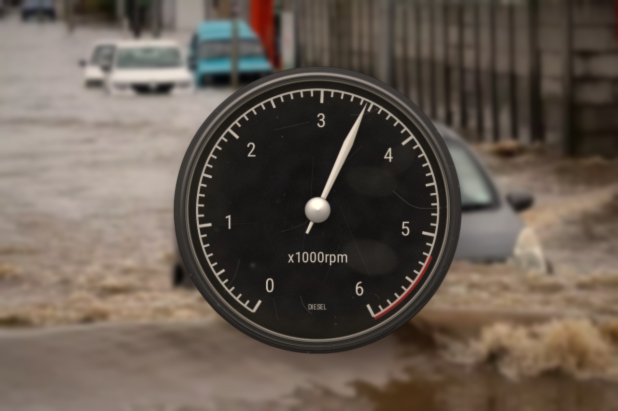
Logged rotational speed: 3450
